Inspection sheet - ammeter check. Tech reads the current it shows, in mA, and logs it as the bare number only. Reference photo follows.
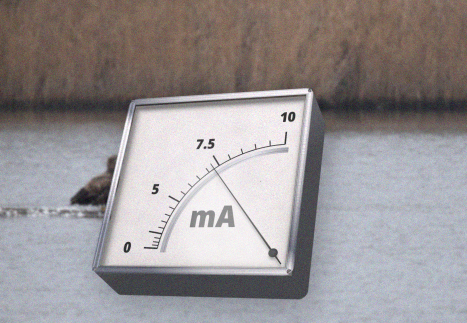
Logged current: 7.25
